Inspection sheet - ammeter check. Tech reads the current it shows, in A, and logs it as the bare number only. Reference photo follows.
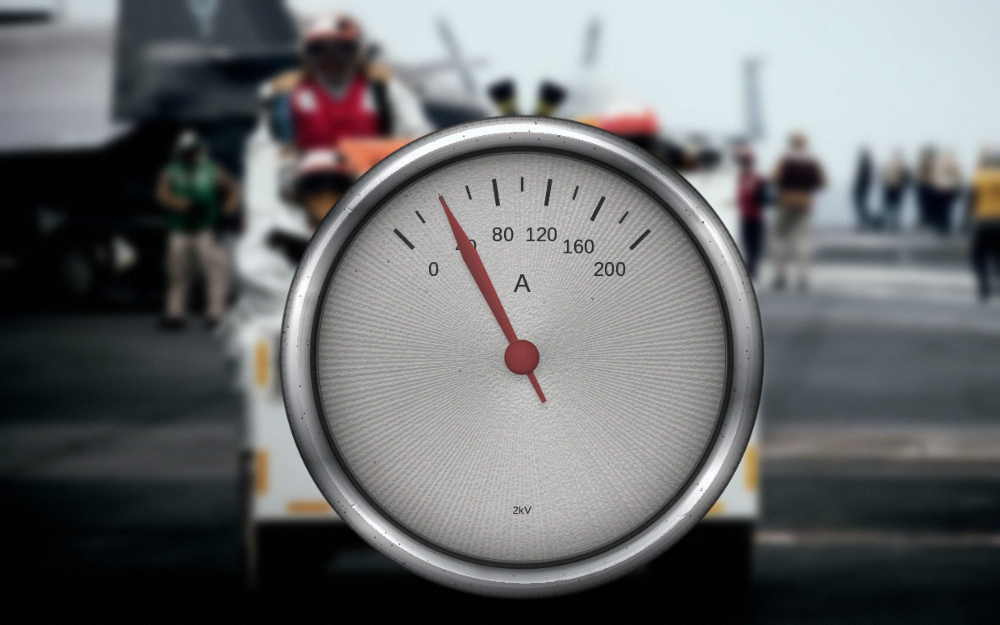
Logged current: 40
